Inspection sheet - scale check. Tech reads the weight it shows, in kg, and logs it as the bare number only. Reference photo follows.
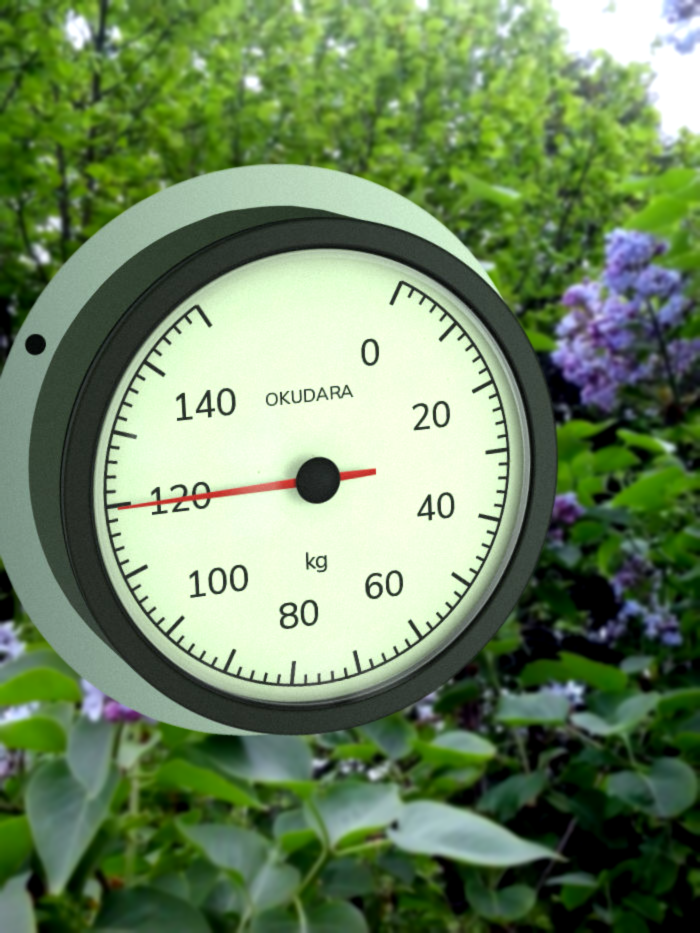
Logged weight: 120
